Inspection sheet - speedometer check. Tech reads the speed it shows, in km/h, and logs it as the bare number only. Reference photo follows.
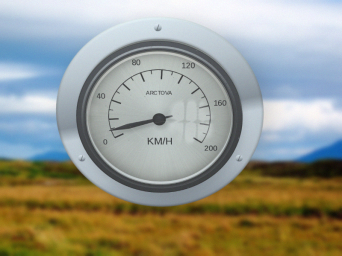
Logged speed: 10
